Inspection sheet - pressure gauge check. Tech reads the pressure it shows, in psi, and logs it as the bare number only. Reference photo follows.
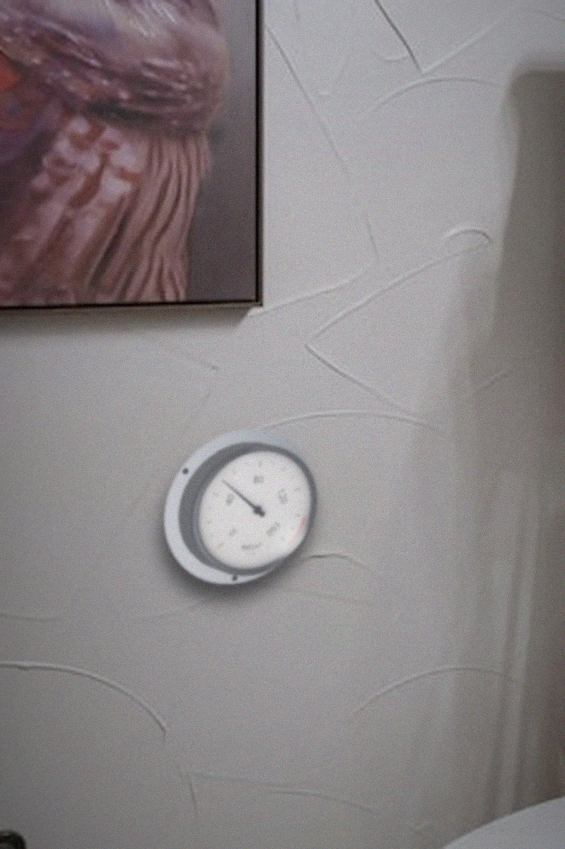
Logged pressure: 50
